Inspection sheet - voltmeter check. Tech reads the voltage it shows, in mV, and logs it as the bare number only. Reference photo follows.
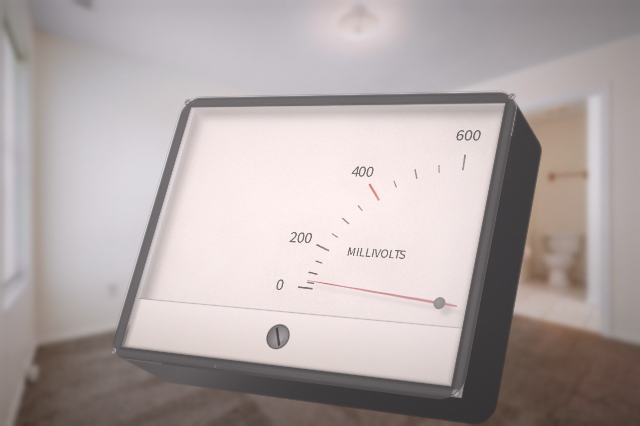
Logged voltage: 50
